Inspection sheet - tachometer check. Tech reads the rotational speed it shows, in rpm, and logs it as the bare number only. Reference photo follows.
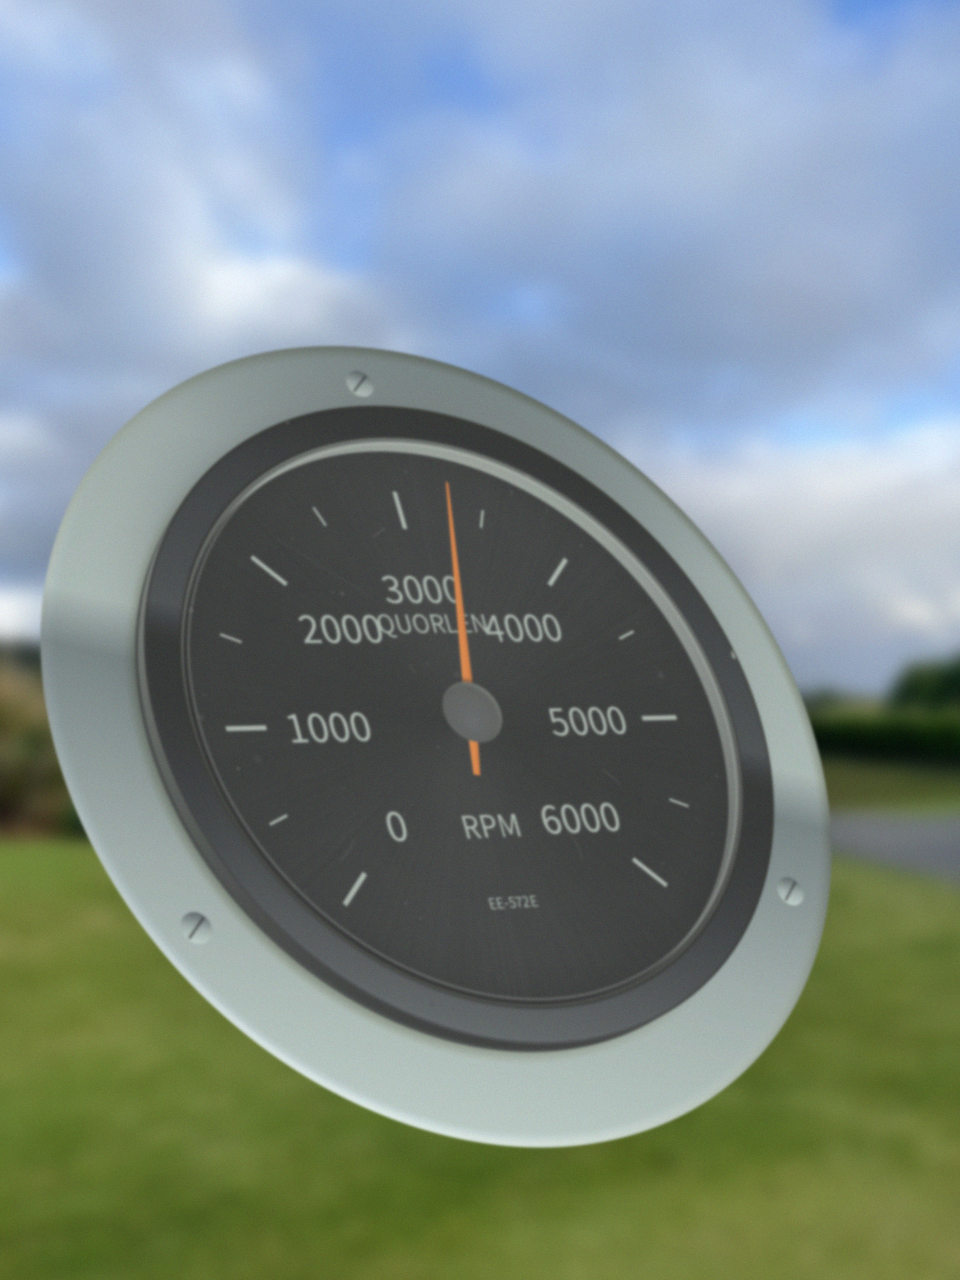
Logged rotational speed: 3250
